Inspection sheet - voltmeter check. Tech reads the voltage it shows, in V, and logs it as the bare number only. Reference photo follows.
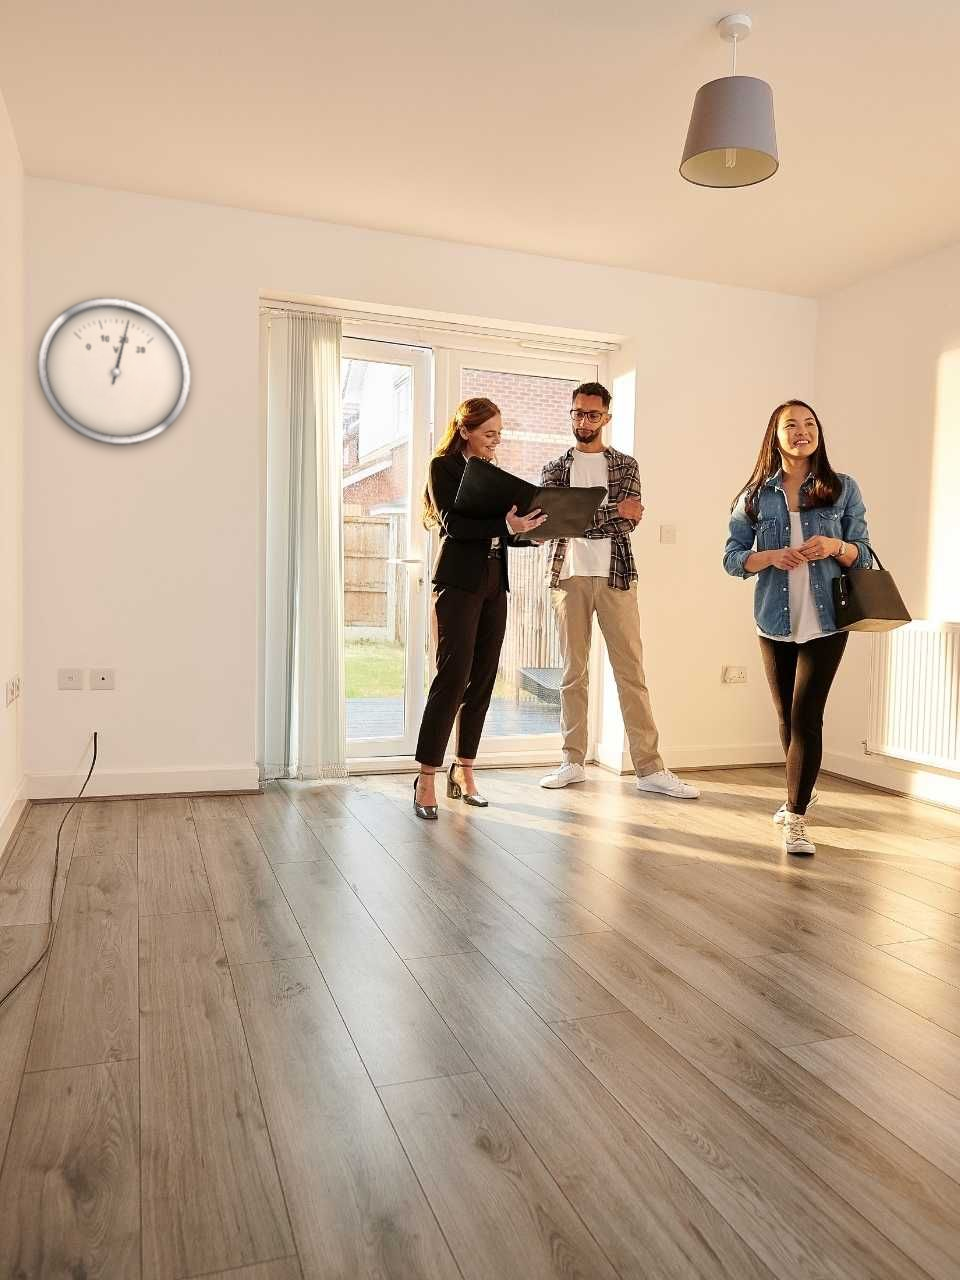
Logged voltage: 20
